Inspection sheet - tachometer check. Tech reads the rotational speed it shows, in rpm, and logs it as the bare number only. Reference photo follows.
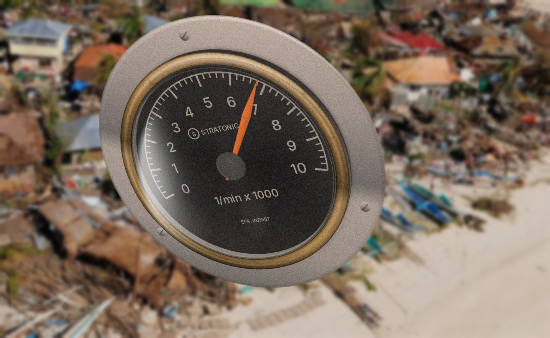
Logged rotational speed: 6800
